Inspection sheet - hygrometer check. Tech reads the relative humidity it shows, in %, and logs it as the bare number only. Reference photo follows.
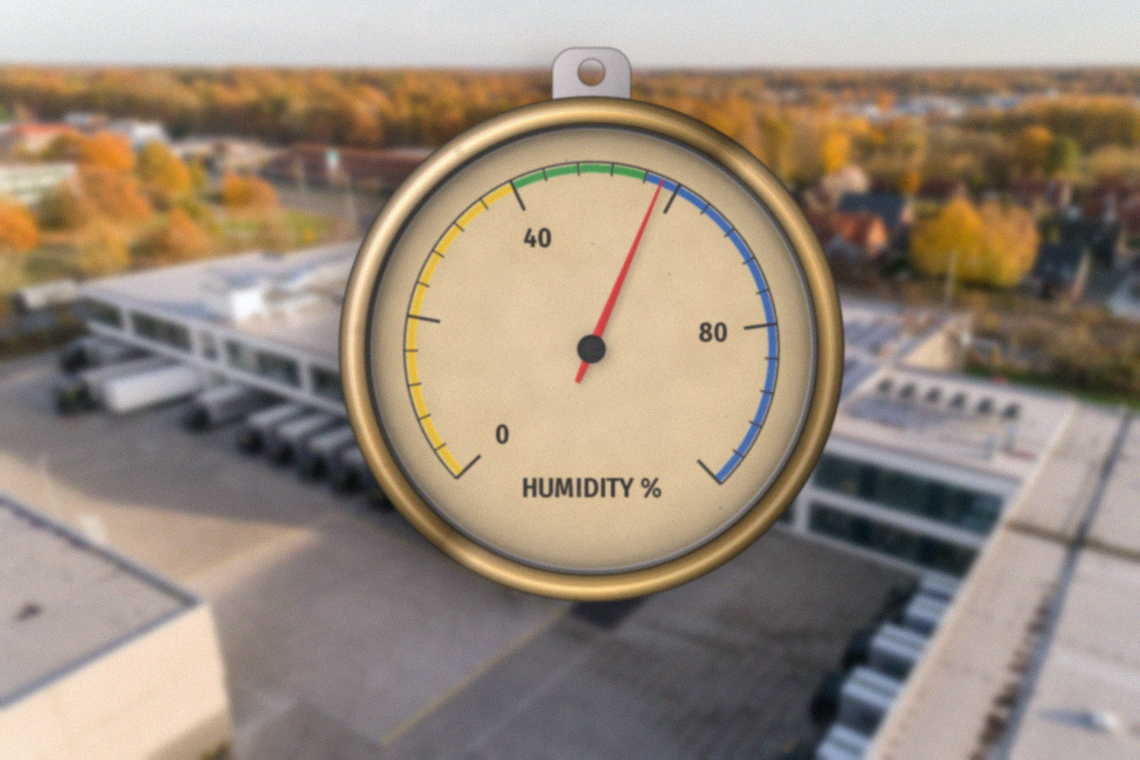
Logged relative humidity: 58
